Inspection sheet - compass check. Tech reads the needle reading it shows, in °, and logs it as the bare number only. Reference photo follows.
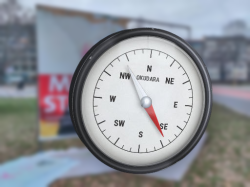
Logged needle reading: 145
